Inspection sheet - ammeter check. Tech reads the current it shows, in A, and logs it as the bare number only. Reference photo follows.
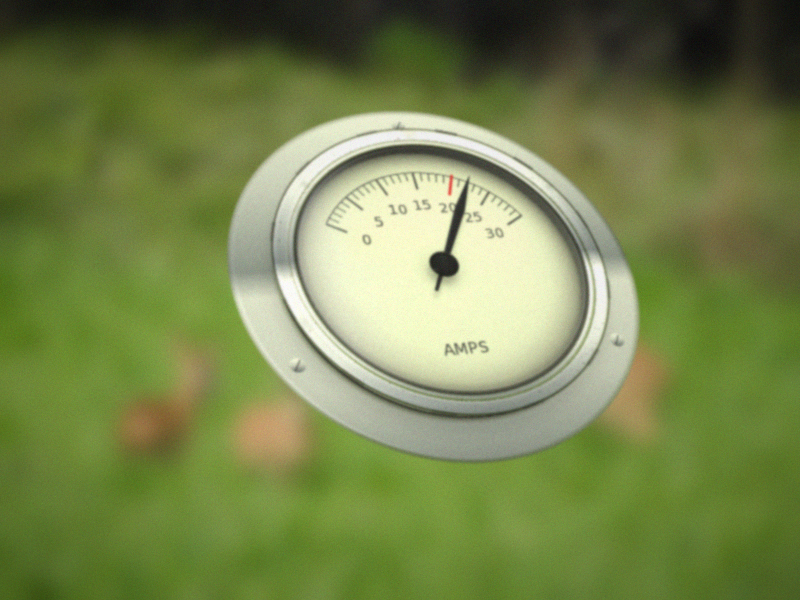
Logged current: 22
